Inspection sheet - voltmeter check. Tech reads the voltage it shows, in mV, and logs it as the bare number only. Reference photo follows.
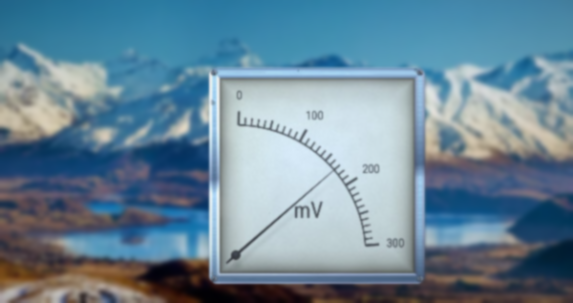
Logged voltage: 170
